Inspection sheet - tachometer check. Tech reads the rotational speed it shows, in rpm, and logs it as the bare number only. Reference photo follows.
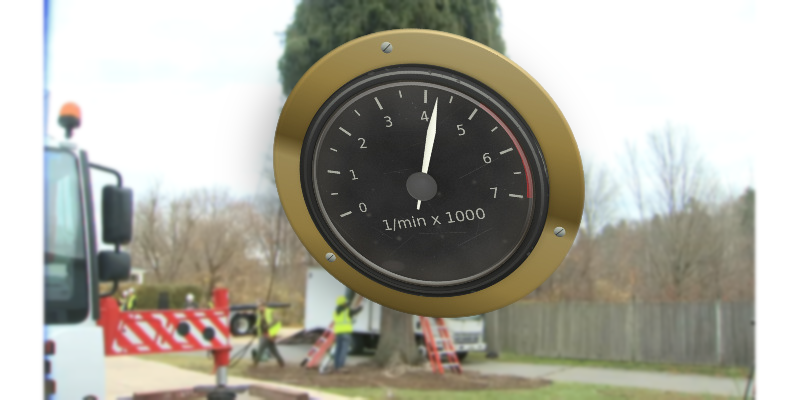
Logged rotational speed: 4250
